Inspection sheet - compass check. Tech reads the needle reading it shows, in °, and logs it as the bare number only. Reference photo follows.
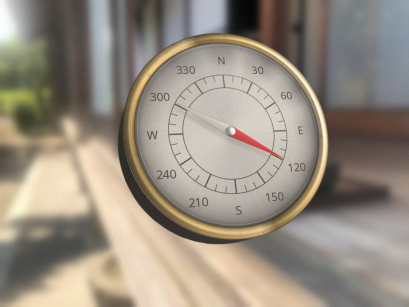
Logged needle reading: 120
